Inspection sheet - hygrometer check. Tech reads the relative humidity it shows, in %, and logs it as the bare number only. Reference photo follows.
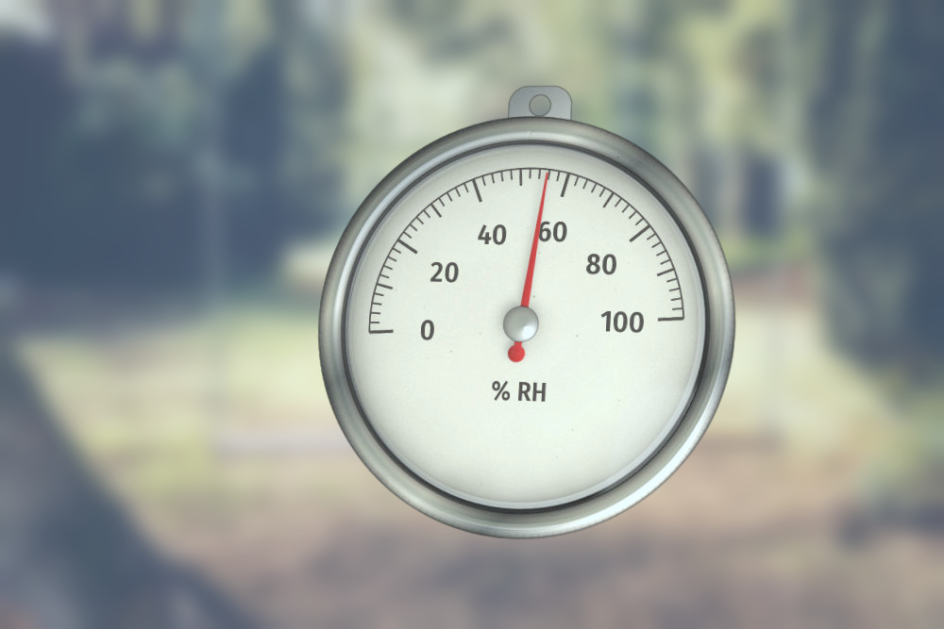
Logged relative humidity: 56
